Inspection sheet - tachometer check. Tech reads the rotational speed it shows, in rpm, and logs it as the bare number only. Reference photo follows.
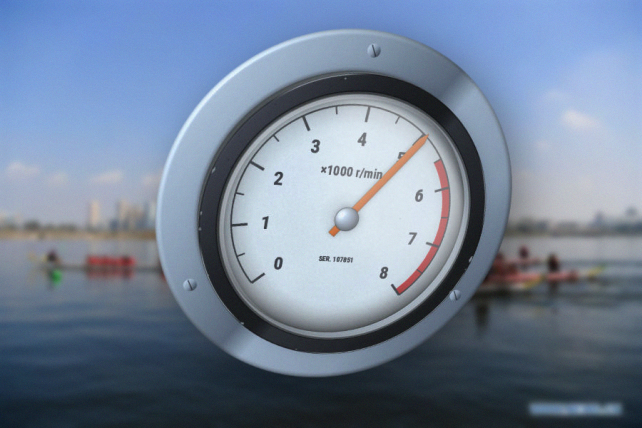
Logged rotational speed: 5000
